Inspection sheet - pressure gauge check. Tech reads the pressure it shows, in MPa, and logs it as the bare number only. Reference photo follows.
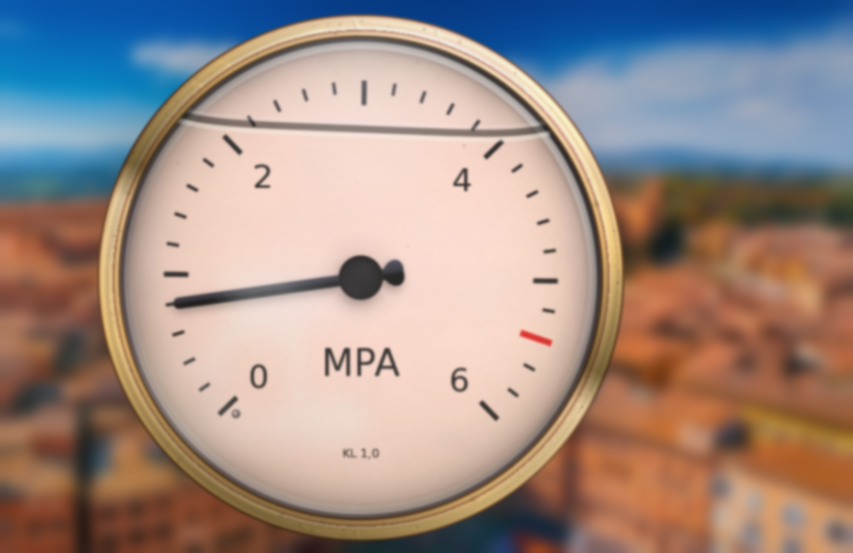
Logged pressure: 0.8
